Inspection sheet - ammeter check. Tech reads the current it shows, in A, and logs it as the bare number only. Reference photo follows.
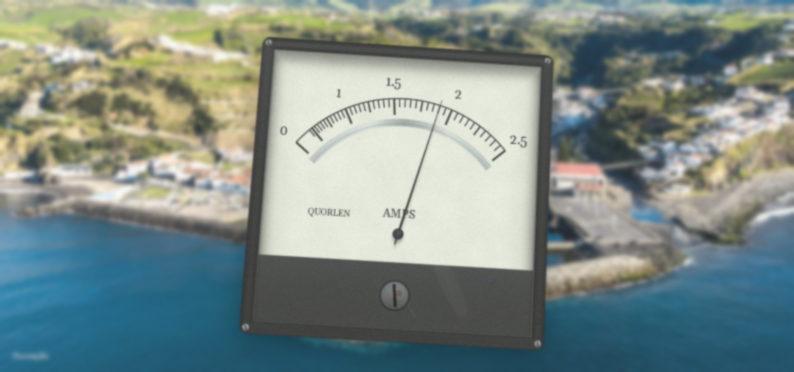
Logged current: 1.9
